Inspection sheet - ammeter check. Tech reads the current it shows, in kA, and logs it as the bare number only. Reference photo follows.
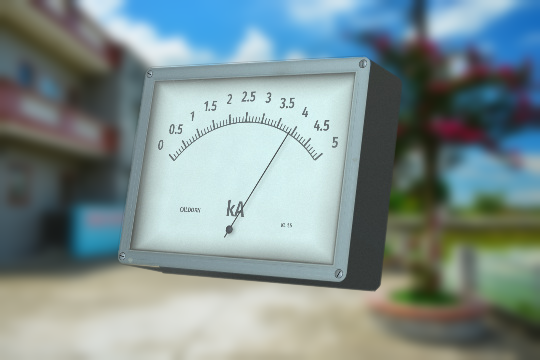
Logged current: 4
